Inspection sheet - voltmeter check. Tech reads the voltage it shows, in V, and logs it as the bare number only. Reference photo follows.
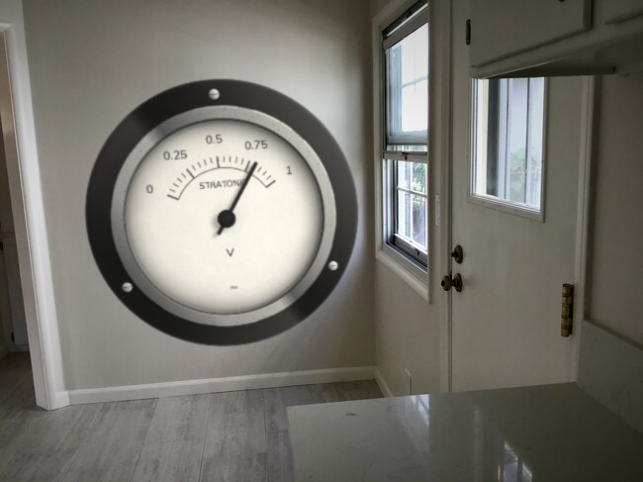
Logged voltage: 0.8
